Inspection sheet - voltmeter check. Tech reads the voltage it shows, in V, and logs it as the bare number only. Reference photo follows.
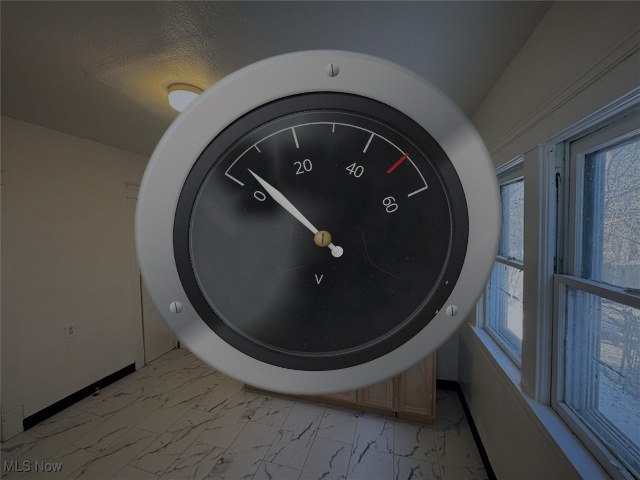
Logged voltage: 5
